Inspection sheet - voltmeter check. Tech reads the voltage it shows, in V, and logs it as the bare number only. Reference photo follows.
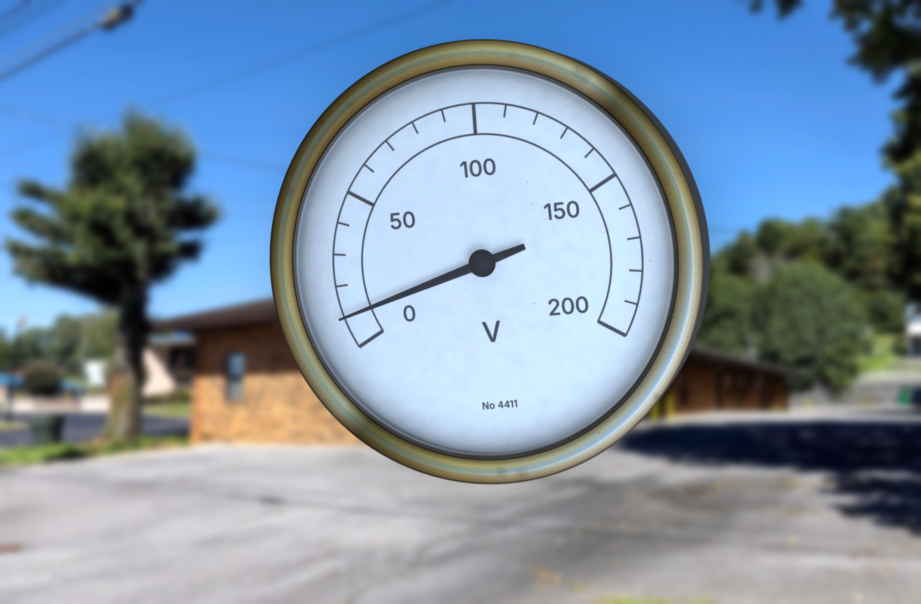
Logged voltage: 10
